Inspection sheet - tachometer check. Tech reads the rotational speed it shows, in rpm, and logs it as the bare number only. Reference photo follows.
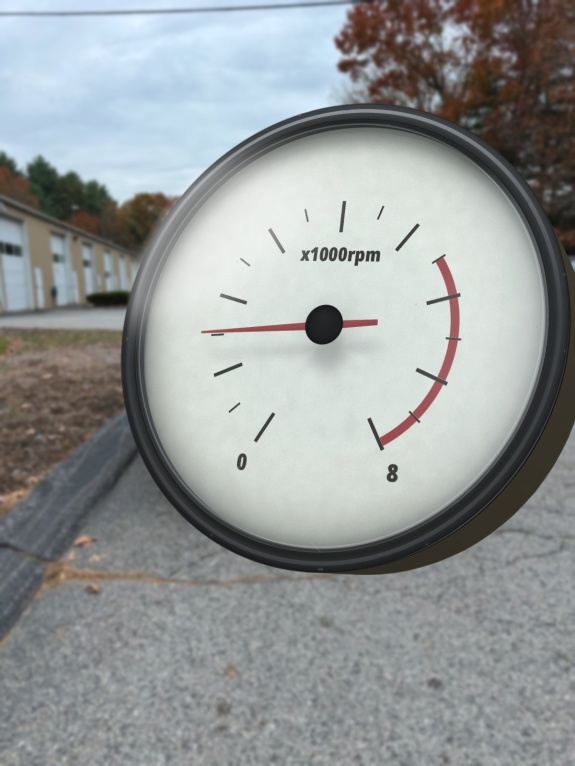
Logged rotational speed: 1500
